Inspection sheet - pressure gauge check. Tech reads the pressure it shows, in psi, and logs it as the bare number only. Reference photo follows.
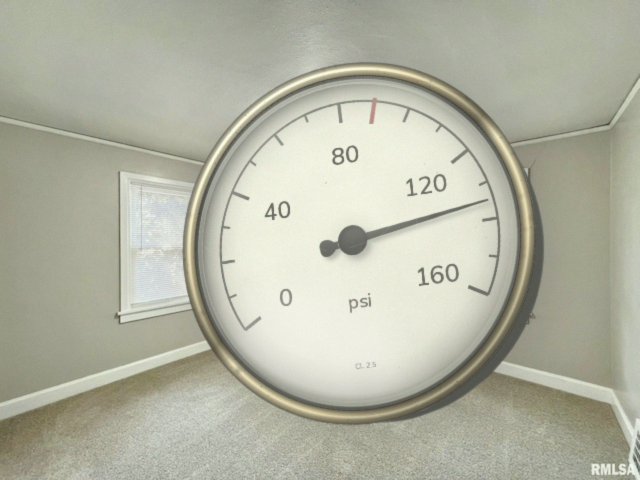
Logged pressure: 135
